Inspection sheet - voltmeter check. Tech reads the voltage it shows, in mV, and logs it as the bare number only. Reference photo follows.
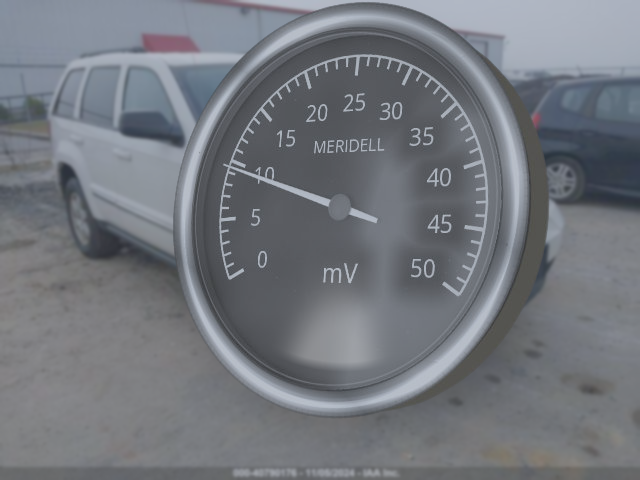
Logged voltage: 9.5
